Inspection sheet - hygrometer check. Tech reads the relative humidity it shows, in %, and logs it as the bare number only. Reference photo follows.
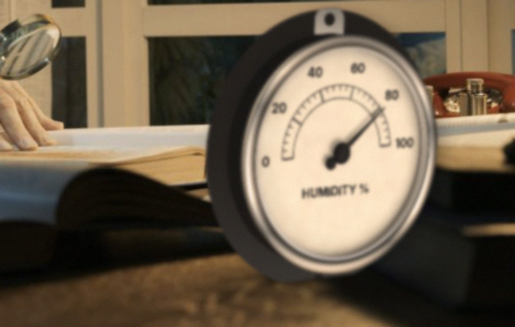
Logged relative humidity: 80
